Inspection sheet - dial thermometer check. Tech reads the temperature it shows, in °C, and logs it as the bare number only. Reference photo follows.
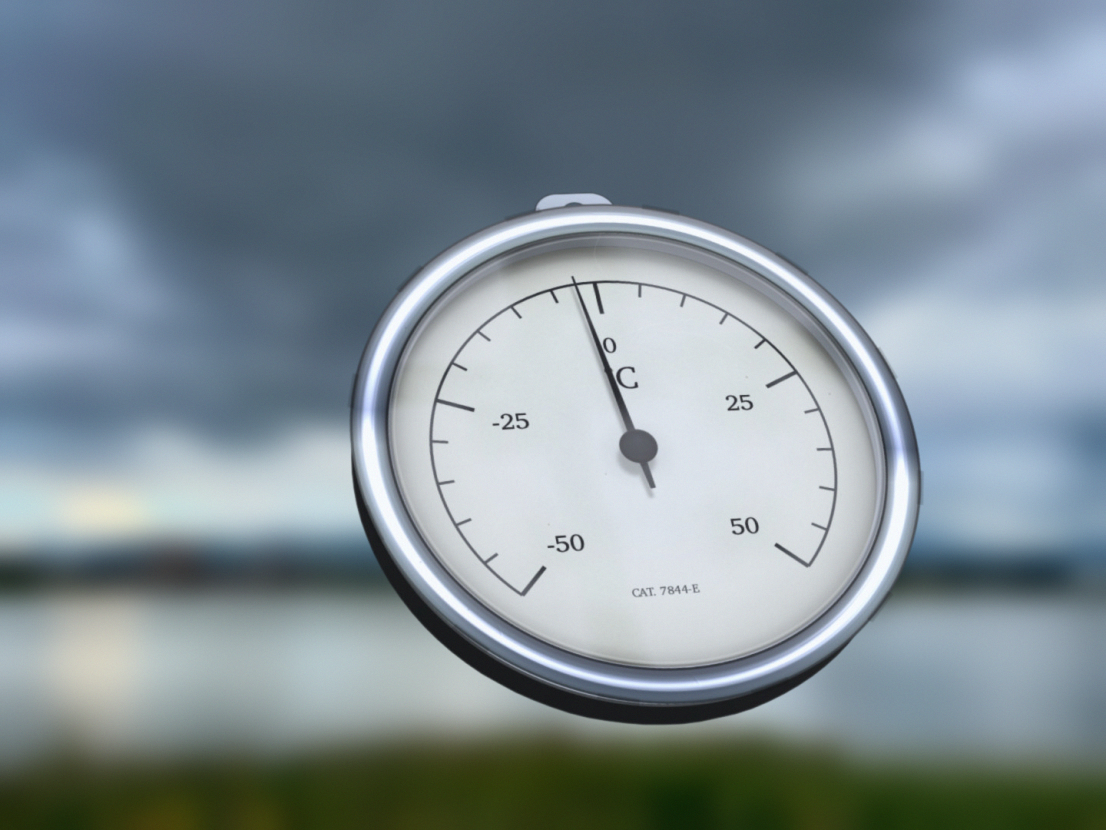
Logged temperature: -2.5
